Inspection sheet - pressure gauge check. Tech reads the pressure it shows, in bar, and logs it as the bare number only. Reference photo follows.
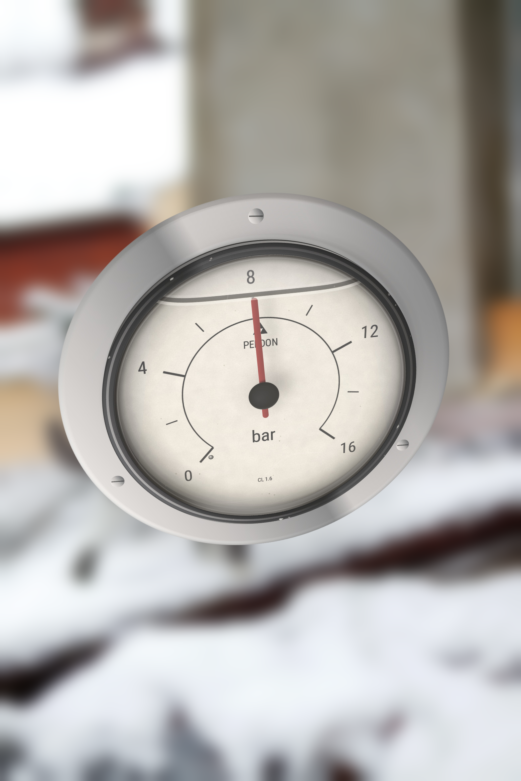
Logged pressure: 8
